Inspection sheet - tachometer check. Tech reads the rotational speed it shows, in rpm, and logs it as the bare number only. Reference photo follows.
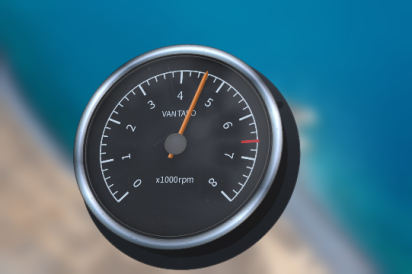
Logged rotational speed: 4600
